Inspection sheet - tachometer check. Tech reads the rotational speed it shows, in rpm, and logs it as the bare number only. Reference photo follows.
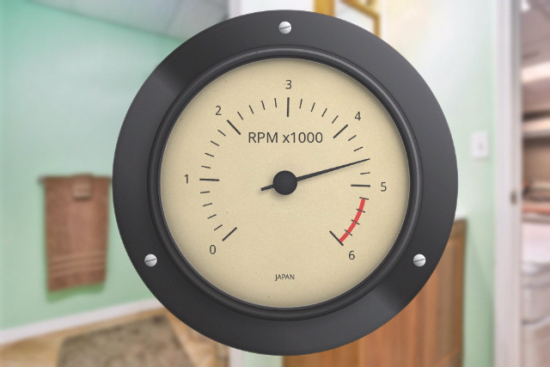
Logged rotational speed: 4600
